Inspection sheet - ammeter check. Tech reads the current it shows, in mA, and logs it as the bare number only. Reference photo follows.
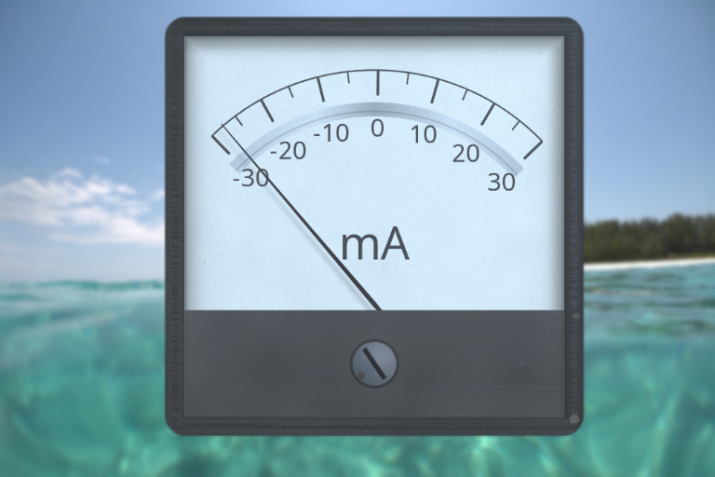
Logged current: -27.5
